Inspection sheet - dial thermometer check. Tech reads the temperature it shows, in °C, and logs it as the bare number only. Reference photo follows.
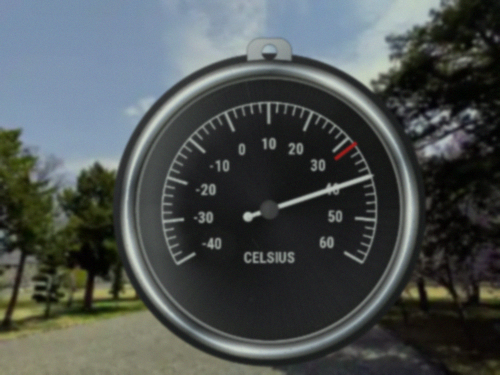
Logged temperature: 40
